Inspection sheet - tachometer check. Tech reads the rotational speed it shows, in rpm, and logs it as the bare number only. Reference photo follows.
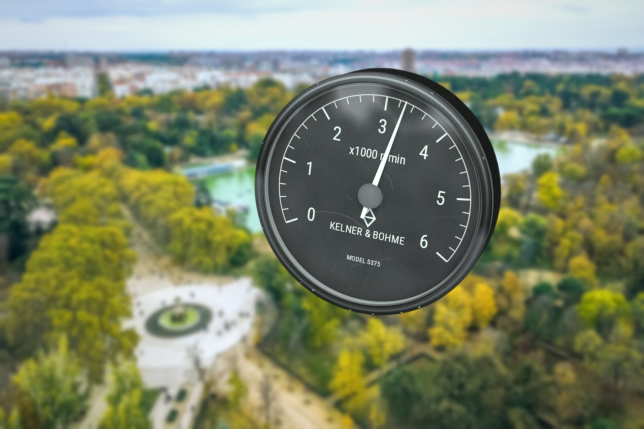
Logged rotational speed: 3300
